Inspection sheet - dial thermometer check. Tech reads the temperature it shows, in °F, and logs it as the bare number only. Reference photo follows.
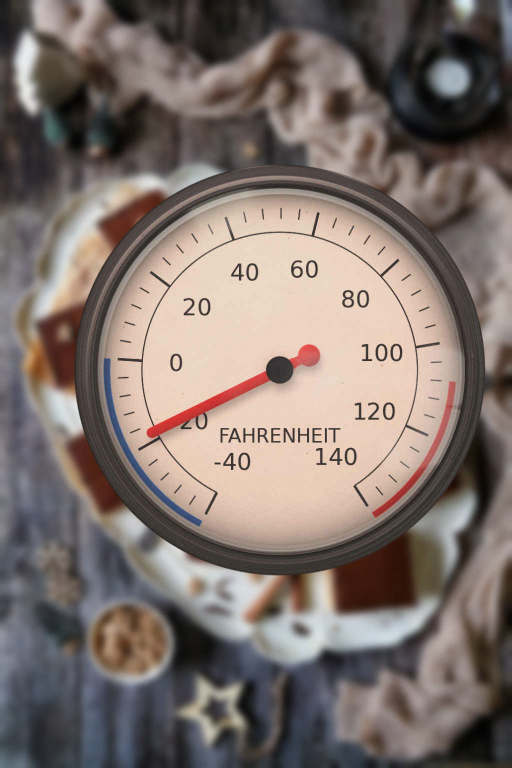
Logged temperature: -18
